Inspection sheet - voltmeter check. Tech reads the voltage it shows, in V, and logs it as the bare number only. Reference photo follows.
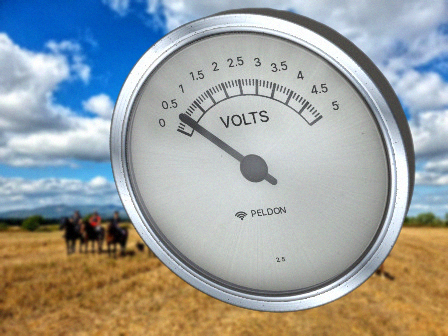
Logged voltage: 0.5
